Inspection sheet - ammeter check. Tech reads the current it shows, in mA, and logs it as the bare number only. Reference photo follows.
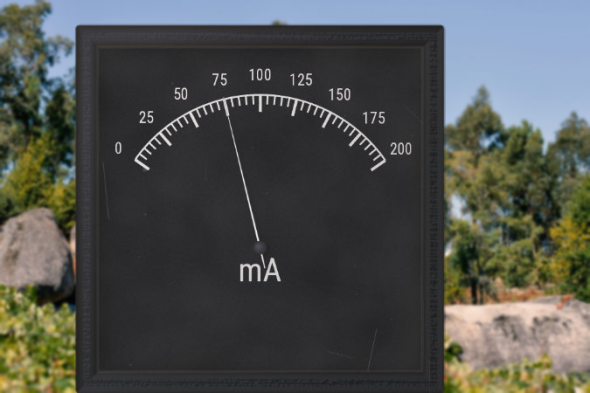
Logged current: 75
